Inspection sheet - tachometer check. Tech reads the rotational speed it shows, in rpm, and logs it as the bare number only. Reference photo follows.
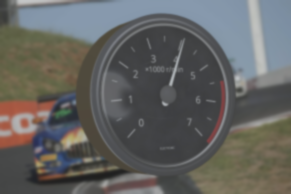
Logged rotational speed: 4000
